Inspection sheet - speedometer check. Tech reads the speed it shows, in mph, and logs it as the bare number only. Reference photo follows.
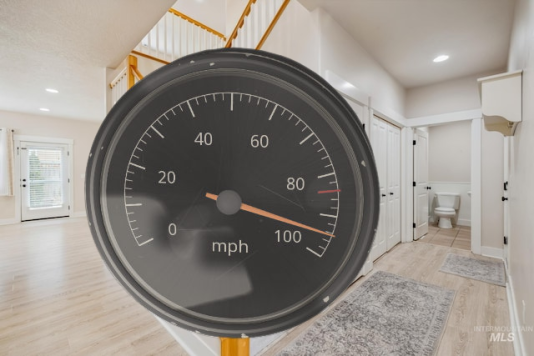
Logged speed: 94
